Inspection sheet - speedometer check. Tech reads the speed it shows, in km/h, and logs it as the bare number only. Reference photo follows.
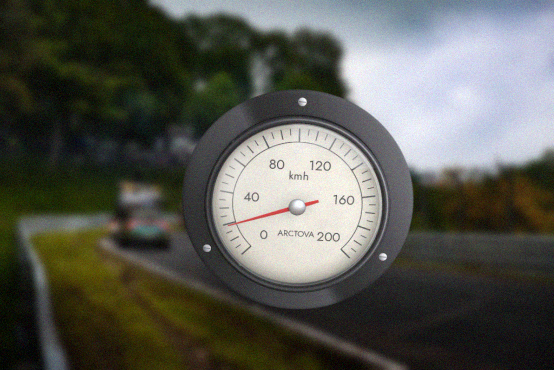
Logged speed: 20
